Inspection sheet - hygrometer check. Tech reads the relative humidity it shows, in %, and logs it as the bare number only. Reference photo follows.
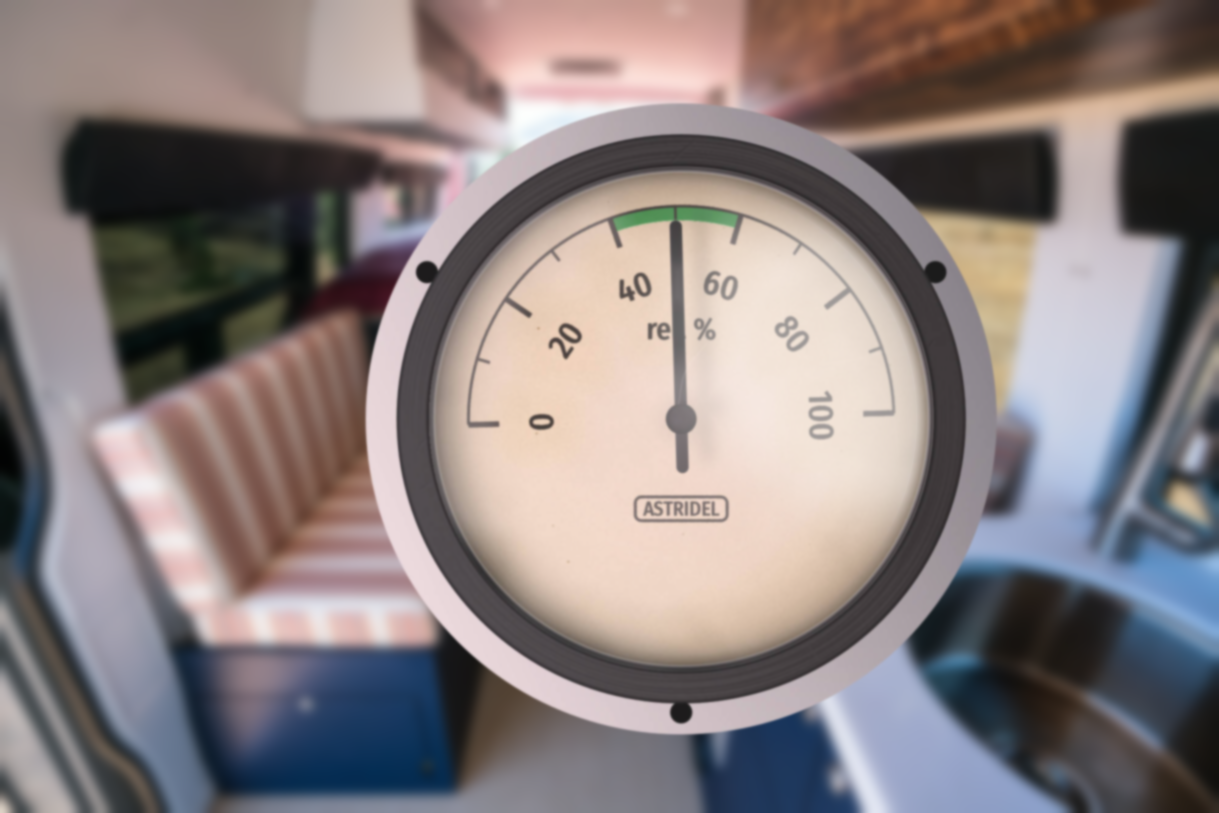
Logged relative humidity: 50
